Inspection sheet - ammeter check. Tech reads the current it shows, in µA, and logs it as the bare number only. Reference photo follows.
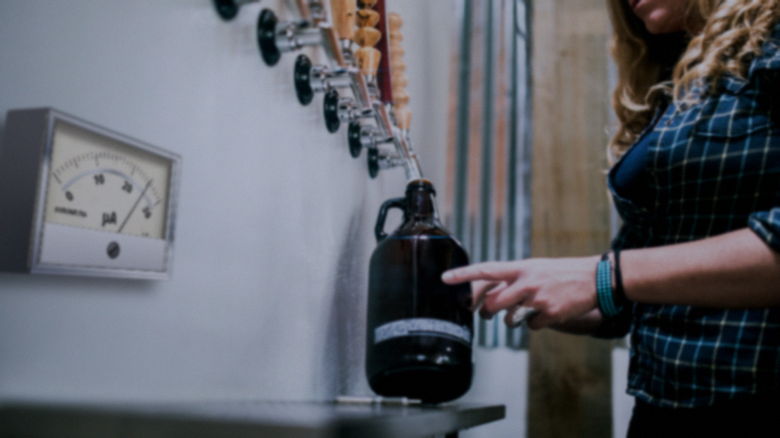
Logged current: 25
